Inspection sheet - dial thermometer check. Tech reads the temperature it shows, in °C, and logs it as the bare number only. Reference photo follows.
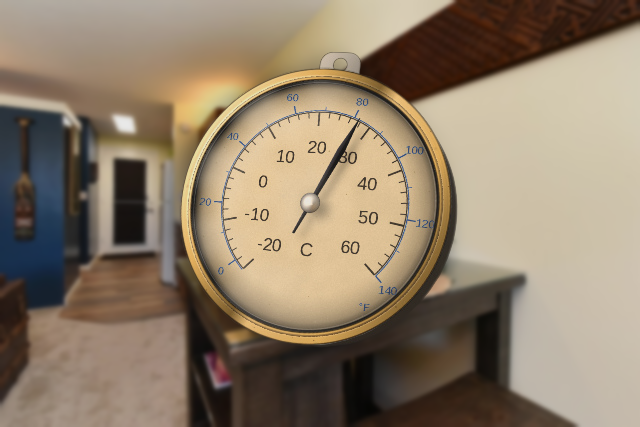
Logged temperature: 28
